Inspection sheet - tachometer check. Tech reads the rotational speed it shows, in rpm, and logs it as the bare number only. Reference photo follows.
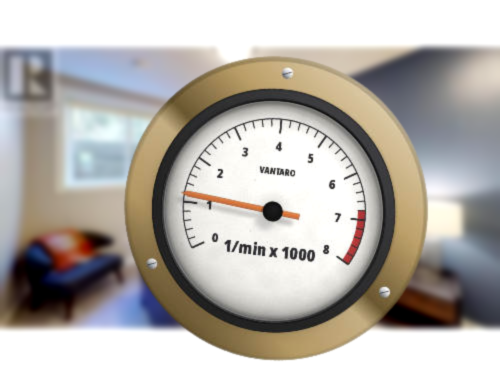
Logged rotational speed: 1200
